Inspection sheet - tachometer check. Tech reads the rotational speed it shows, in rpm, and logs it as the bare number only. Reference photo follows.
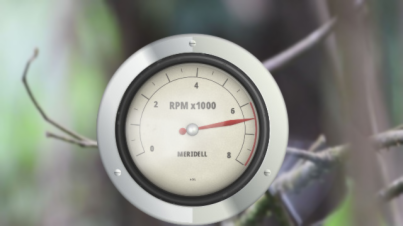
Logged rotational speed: 6500
